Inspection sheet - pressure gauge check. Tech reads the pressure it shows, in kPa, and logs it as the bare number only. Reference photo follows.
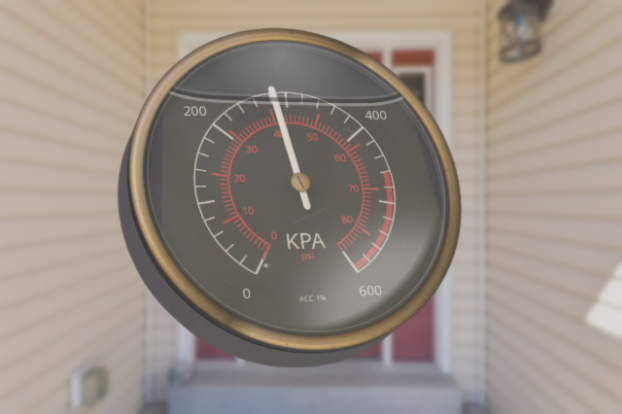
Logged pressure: 280
